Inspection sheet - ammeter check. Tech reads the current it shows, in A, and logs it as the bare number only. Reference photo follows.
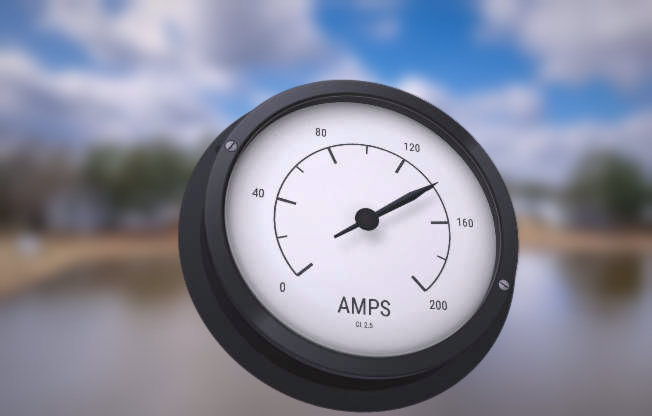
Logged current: 140
